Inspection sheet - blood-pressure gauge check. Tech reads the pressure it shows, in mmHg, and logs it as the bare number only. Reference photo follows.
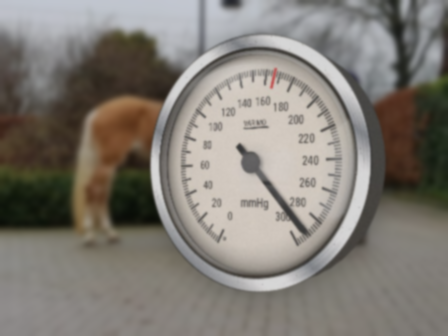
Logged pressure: 290
